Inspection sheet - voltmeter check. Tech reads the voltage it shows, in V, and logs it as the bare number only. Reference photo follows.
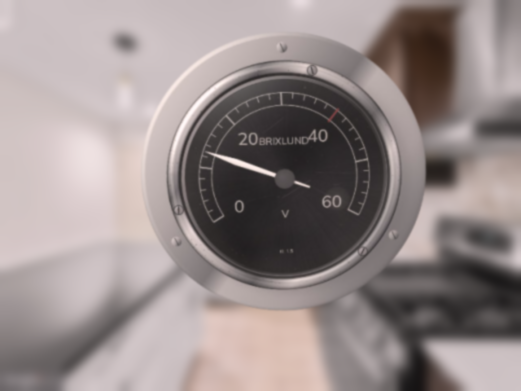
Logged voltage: 13
